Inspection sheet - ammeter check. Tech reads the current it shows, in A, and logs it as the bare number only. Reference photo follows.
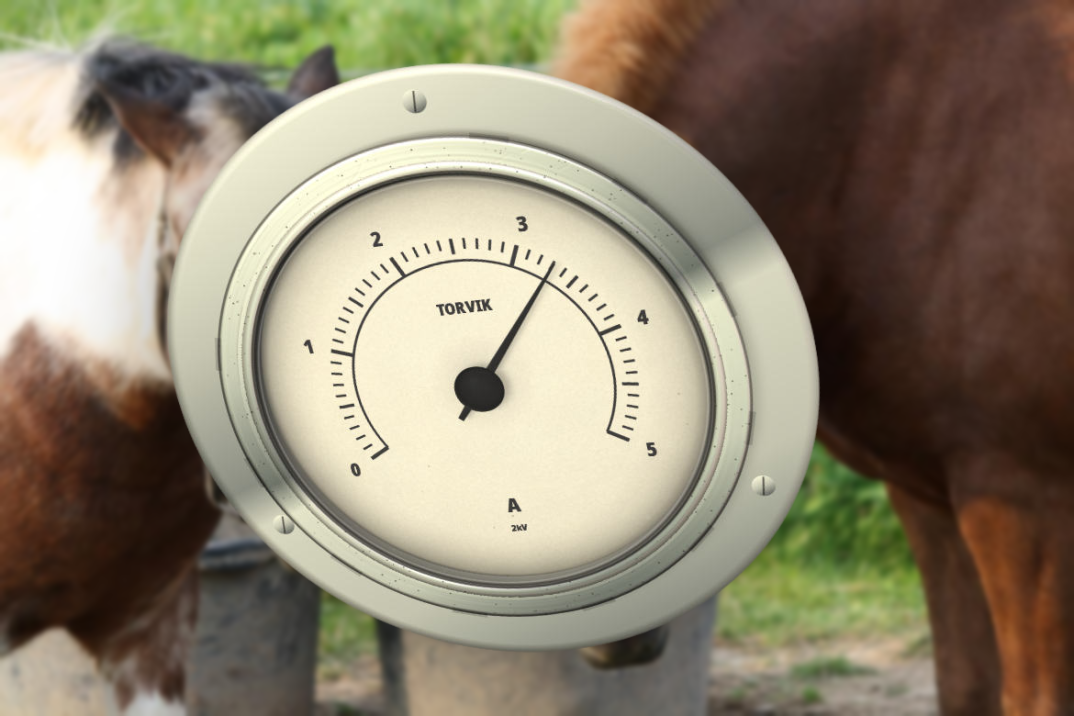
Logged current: 3.3
